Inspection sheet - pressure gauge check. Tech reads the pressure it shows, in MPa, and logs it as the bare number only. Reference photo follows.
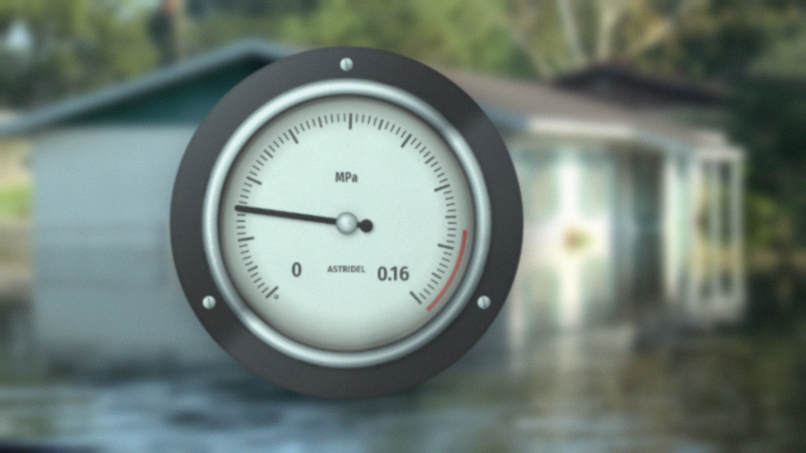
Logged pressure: 0.03
